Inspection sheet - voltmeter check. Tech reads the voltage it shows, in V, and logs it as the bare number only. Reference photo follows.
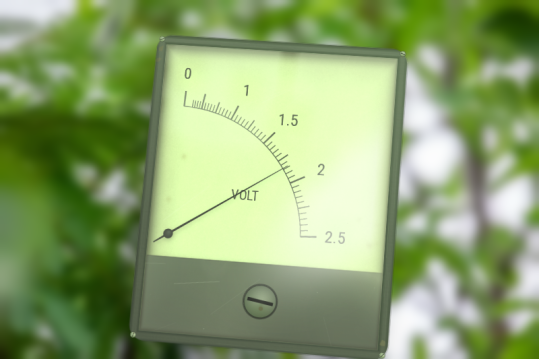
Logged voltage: 1.85
